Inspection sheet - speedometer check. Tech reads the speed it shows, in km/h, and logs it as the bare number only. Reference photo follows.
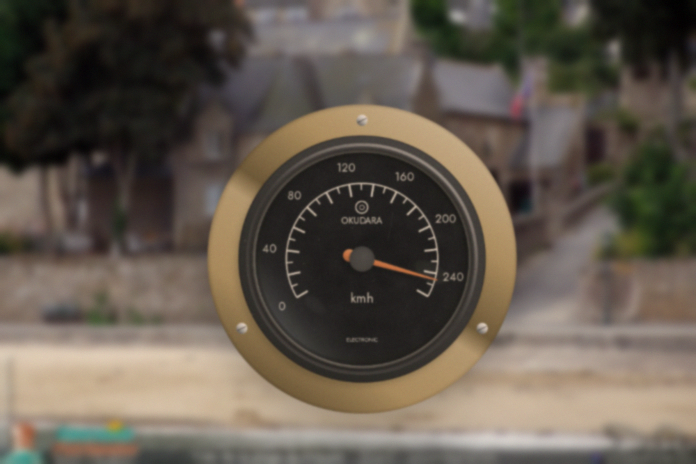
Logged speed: 245
